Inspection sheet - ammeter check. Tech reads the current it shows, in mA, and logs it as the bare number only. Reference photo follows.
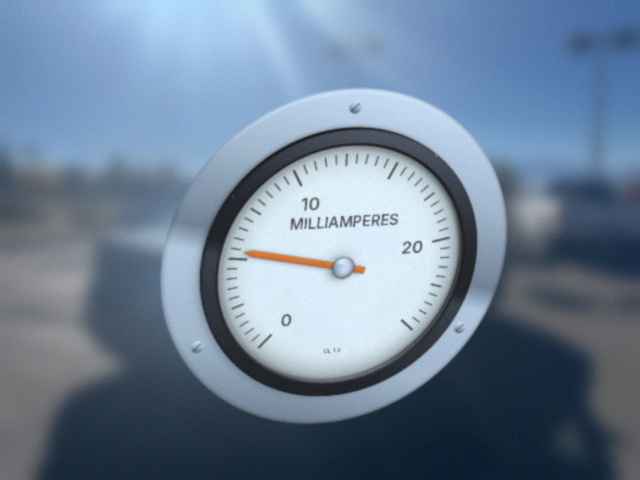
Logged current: 5.5
